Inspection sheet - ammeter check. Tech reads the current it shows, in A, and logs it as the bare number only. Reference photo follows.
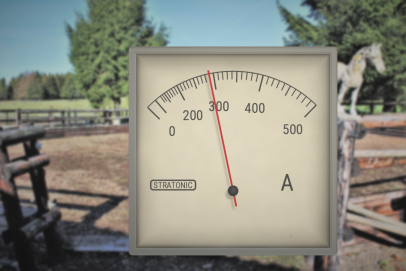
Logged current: 290
